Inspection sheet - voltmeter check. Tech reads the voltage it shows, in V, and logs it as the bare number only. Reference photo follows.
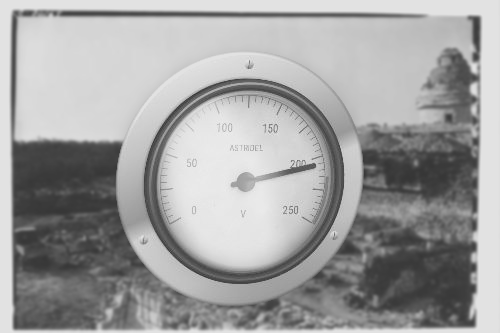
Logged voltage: 205
